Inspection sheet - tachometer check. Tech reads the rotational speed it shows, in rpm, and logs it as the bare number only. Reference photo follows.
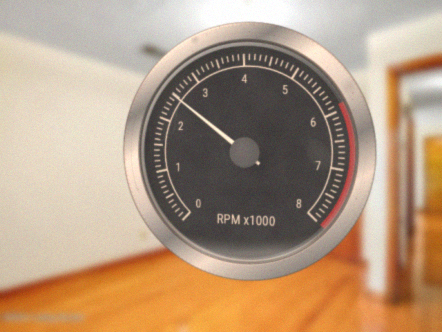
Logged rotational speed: 2500
